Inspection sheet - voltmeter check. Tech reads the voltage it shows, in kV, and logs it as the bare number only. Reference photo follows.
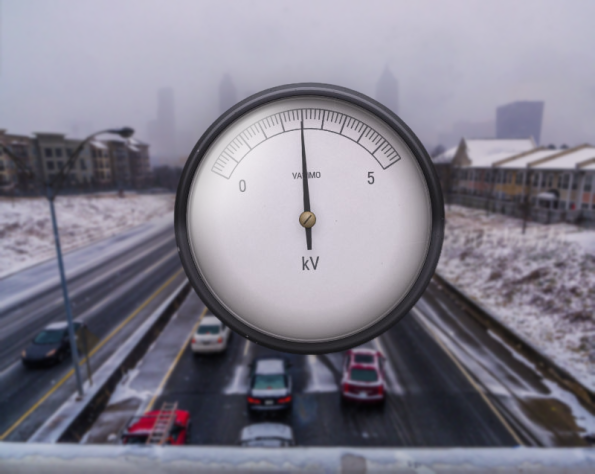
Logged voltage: 2.5
